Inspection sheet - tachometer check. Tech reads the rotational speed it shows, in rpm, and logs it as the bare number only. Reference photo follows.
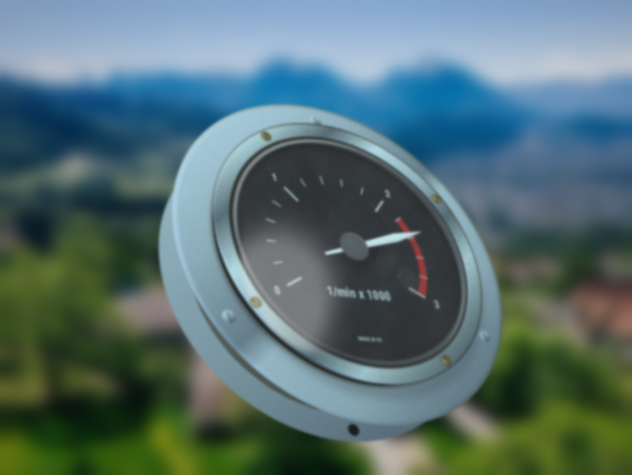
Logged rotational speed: 2400
